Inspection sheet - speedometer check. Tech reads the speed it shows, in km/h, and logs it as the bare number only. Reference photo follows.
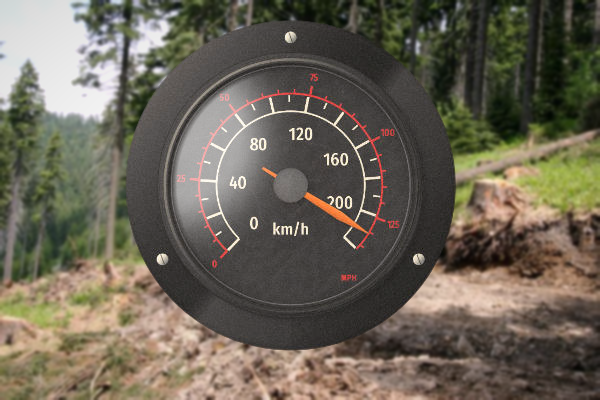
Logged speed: 210
